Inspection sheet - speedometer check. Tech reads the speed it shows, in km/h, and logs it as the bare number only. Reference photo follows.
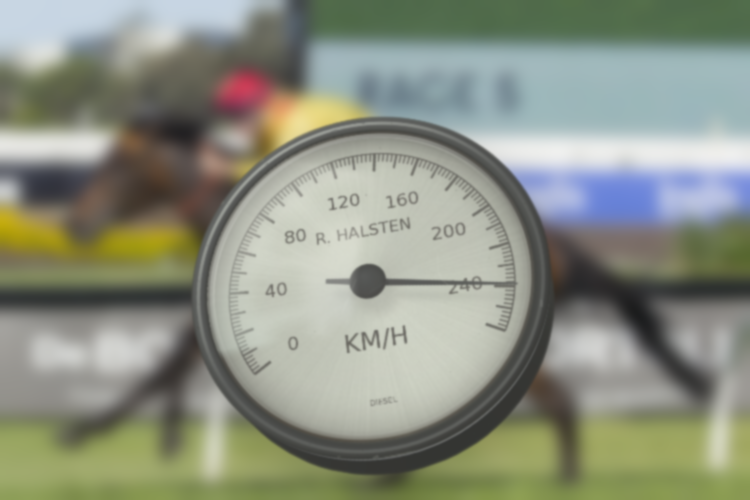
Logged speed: 240
